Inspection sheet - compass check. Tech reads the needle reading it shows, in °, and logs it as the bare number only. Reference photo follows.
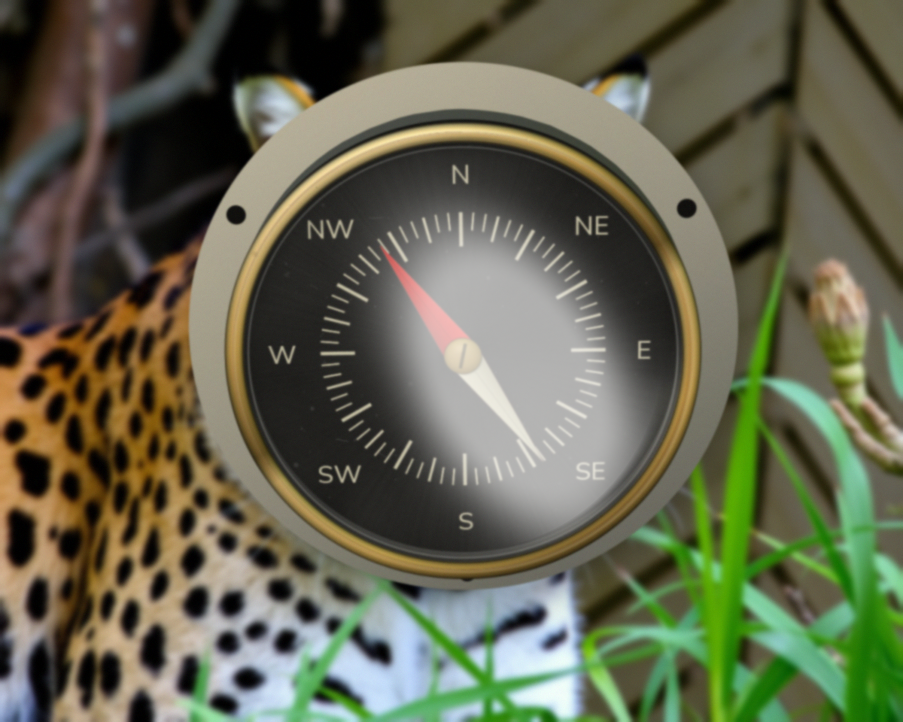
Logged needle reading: 325
